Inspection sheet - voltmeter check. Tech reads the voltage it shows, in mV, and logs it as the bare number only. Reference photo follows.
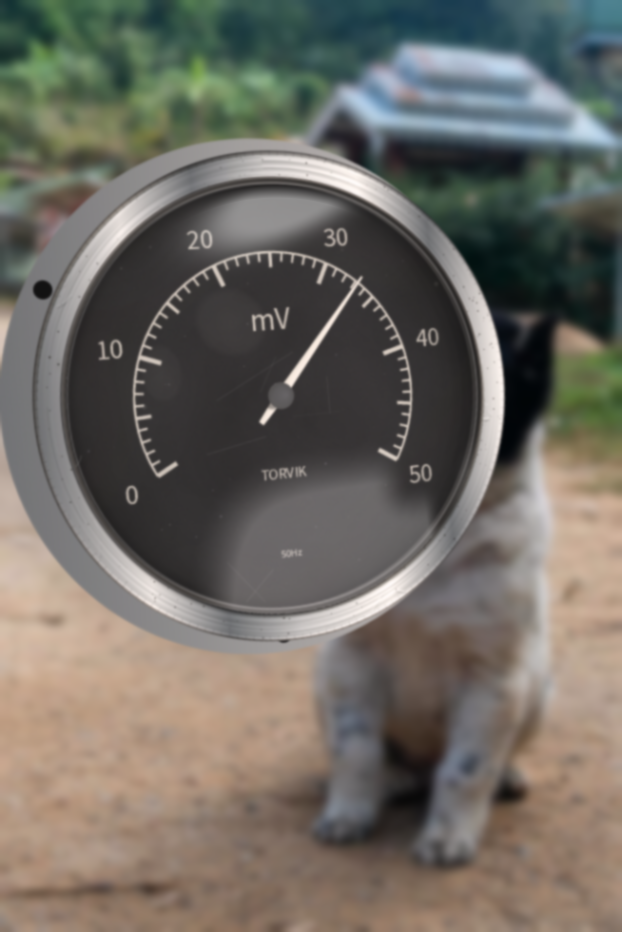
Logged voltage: 33
